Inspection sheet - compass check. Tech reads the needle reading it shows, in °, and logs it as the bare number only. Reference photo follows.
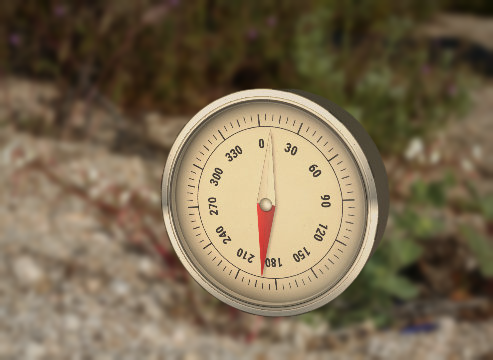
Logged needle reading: 190
